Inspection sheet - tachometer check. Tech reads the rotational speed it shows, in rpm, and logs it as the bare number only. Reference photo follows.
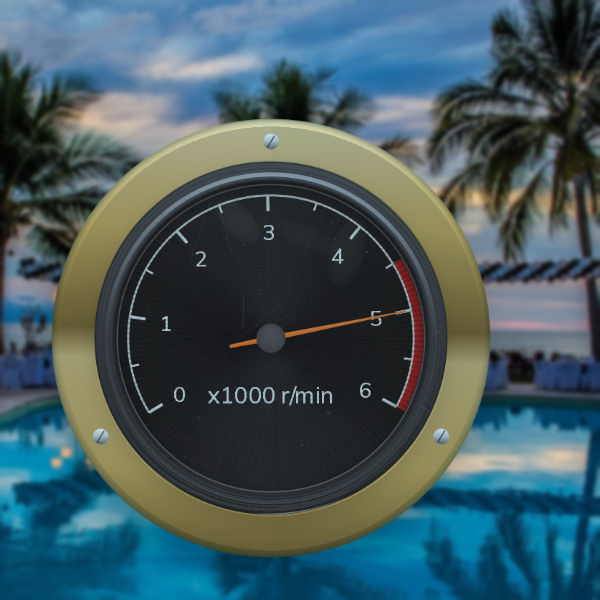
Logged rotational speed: 5000
